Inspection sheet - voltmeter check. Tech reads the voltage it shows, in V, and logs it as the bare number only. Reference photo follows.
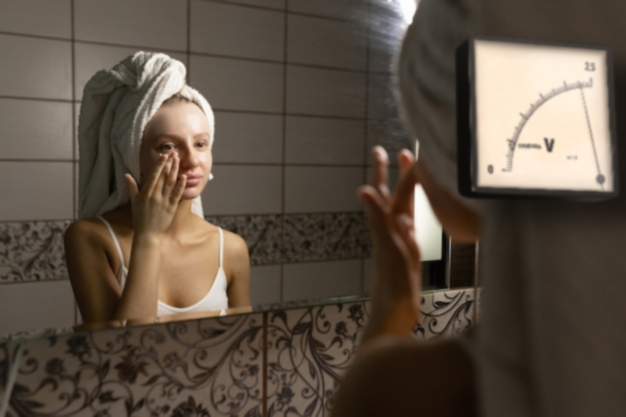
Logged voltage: 22.5
